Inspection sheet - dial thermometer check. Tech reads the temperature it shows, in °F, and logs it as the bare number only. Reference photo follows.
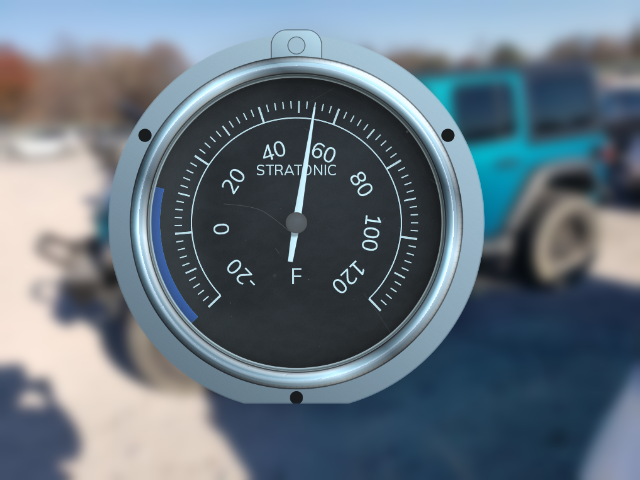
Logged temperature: 54
